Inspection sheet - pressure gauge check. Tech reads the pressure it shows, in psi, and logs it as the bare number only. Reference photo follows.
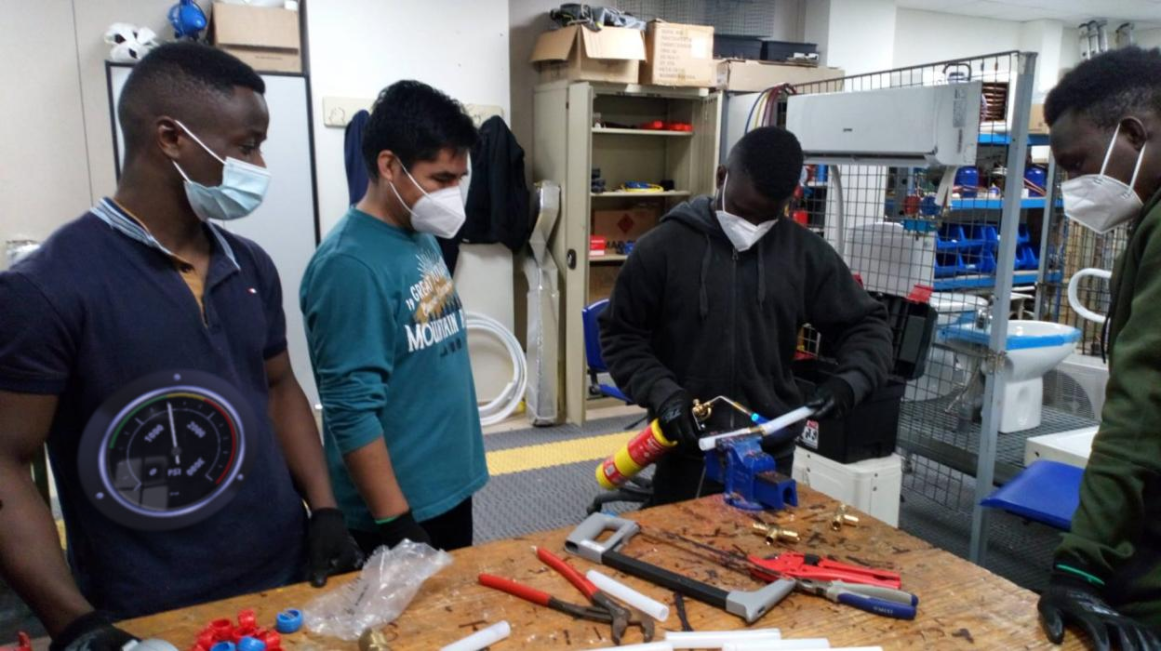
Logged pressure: 1400
